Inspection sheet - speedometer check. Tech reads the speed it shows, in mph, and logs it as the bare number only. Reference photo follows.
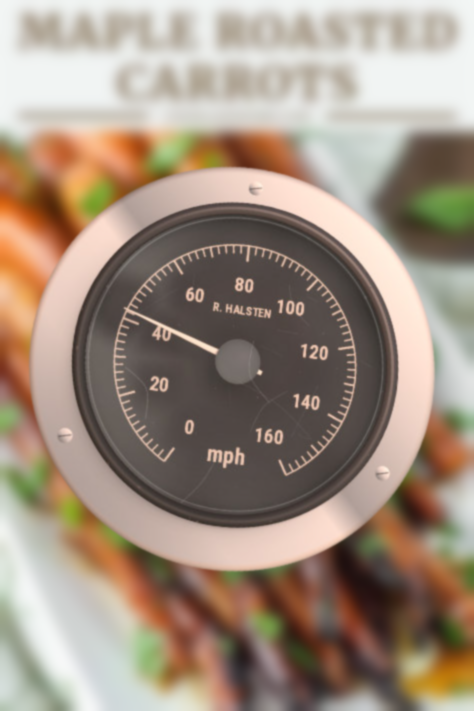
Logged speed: 42
